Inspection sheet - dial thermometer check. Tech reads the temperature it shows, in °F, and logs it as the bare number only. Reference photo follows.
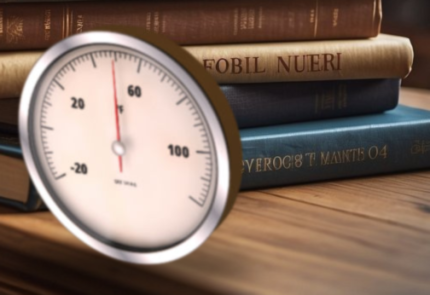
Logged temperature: 50
